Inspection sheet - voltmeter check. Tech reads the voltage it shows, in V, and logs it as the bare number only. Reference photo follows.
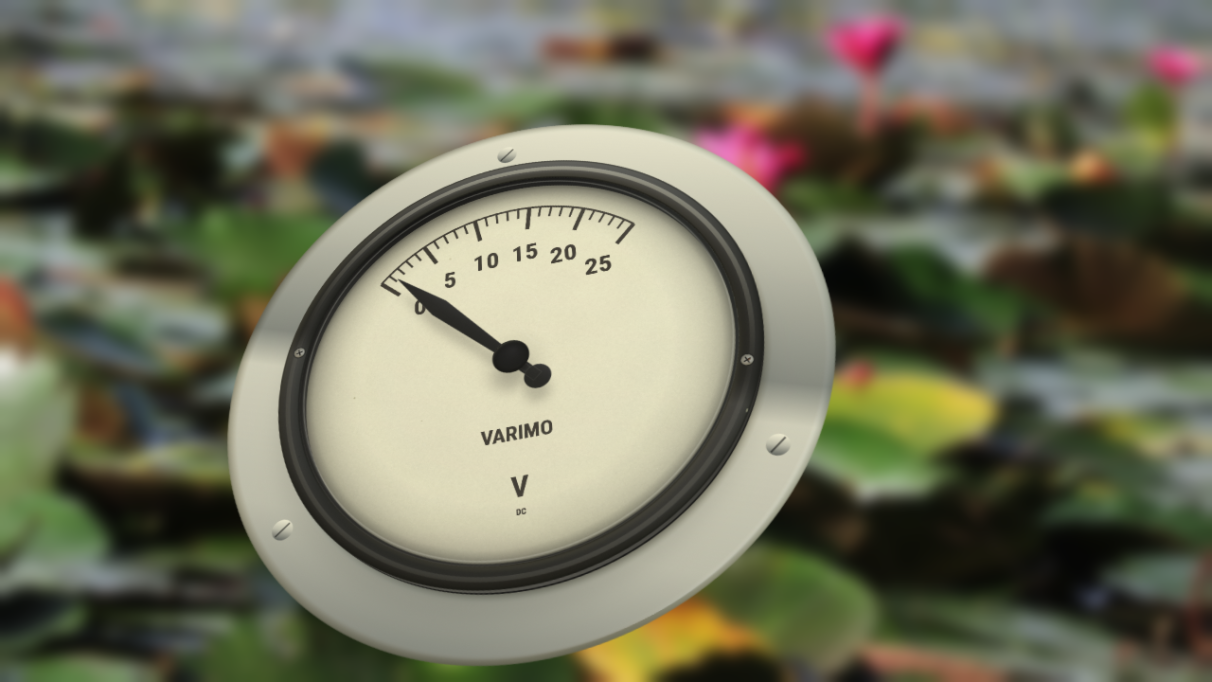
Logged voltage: 1
